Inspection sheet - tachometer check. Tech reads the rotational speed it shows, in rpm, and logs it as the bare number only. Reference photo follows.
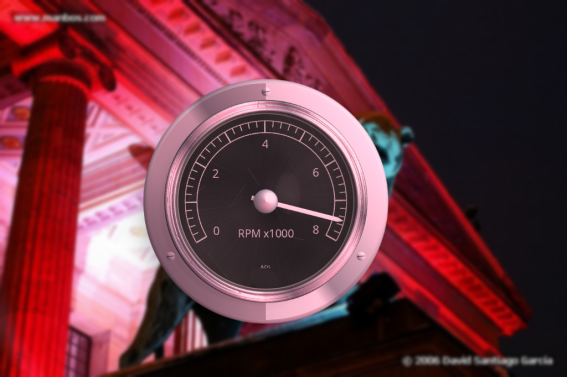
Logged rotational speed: 7500
